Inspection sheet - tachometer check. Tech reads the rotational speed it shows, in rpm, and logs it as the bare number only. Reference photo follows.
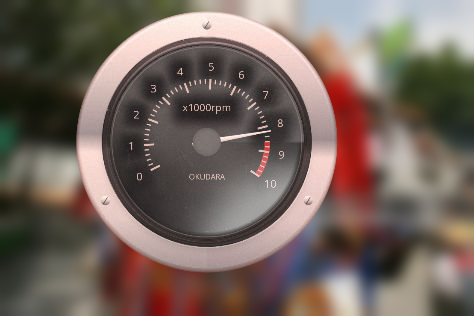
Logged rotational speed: 8200
